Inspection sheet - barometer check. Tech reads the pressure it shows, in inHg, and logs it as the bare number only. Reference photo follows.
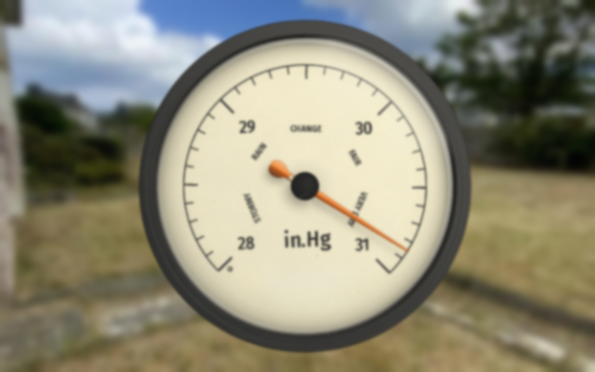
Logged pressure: 30.85
